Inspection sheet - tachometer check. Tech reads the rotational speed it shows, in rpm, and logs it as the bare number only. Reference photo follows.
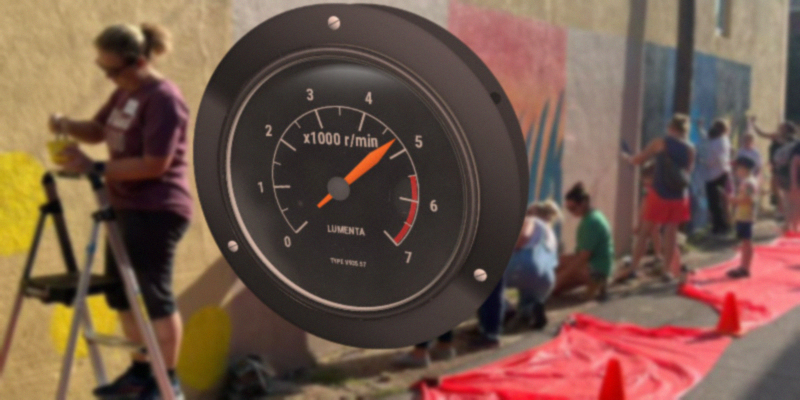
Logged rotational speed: 4750
